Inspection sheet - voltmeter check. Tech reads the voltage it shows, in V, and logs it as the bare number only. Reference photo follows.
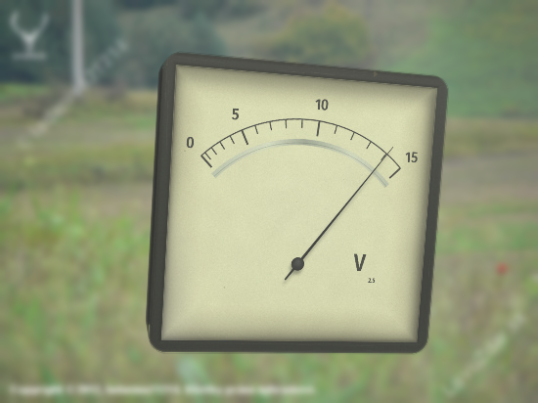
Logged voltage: 14
